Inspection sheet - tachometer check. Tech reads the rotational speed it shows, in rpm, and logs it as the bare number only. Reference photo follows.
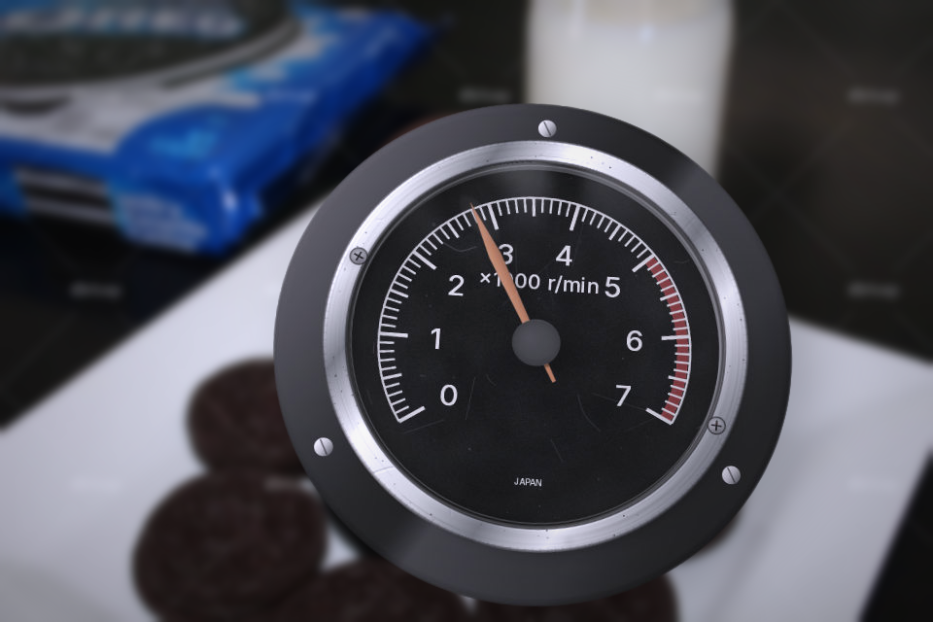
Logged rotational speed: 2800
